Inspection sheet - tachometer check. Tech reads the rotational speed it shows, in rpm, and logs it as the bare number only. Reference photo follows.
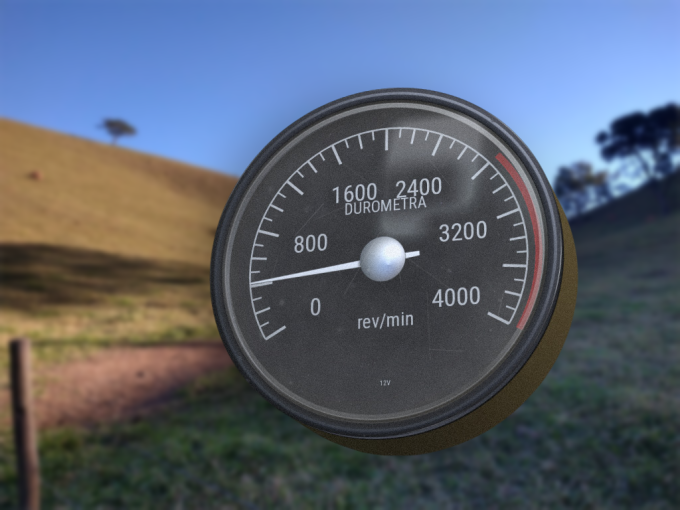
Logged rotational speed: 400
